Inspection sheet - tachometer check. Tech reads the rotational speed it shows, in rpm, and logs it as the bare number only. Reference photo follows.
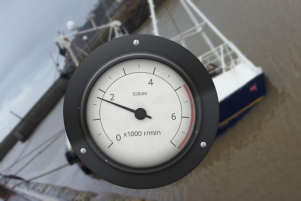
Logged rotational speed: 1750
